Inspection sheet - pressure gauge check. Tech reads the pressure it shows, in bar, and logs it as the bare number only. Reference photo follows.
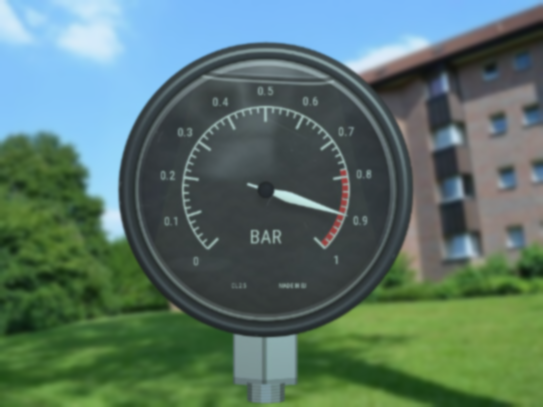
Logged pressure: 0.9
